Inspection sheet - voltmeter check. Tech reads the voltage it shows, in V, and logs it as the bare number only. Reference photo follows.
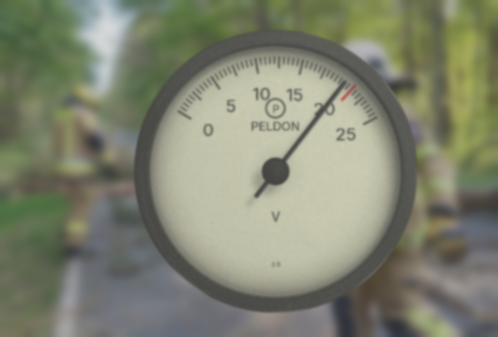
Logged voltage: 20
